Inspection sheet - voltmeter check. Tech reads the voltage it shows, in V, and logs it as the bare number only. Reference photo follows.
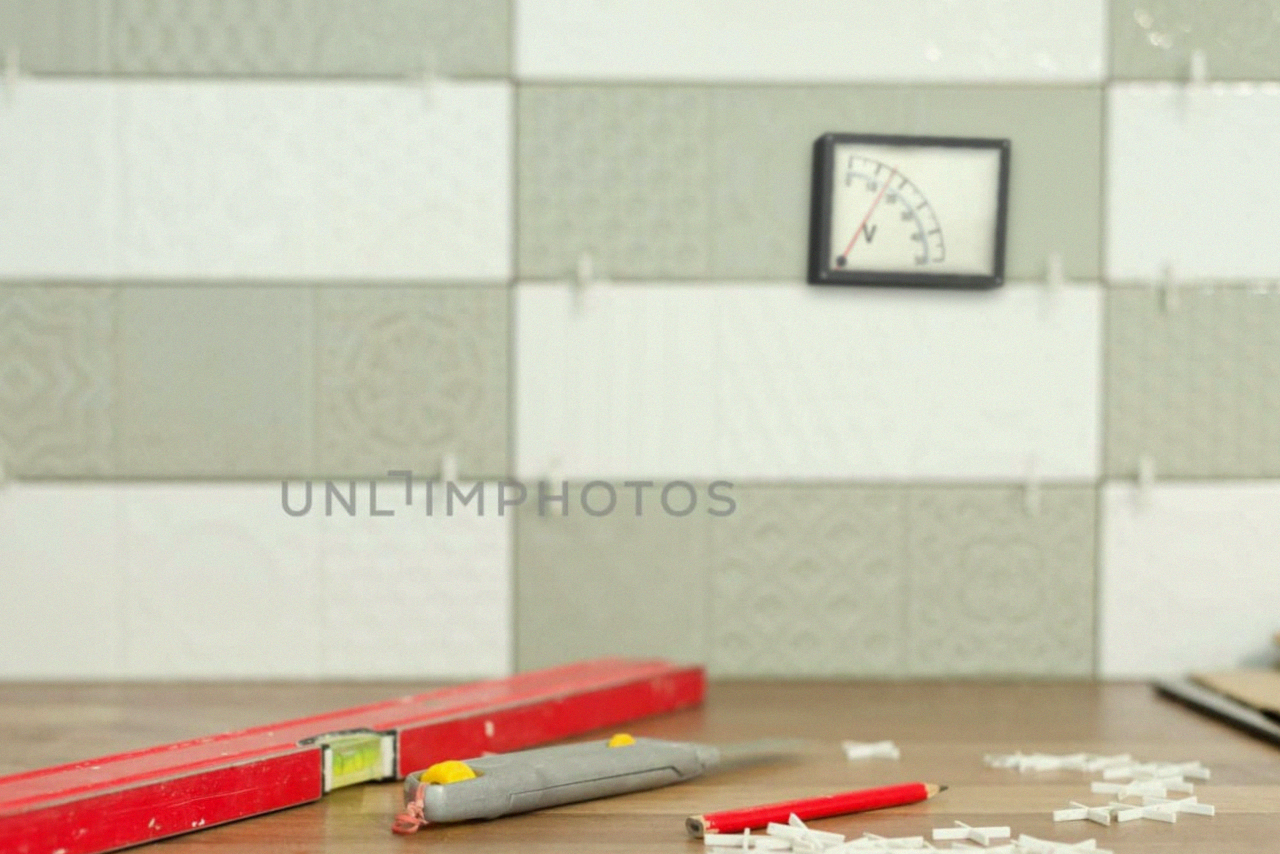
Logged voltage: 15
